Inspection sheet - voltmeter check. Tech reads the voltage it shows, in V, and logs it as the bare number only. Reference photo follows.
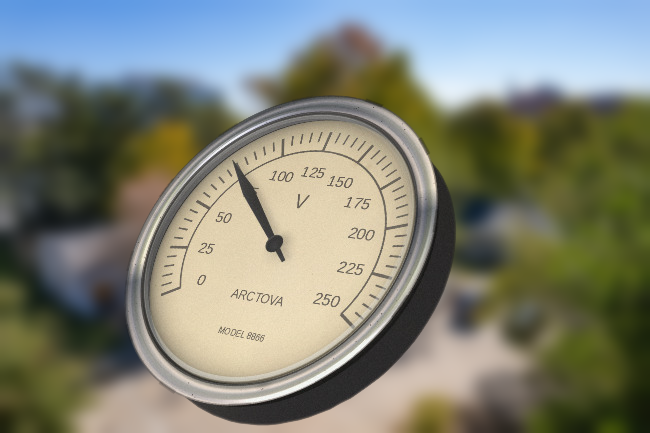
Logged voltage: 75
